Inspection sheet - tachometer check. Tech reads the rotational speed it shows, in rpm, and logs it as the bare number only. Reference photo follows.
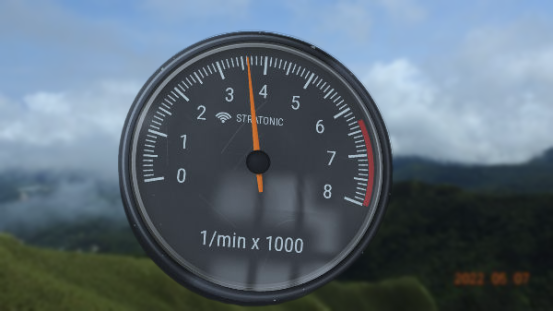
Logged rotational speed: 3600
